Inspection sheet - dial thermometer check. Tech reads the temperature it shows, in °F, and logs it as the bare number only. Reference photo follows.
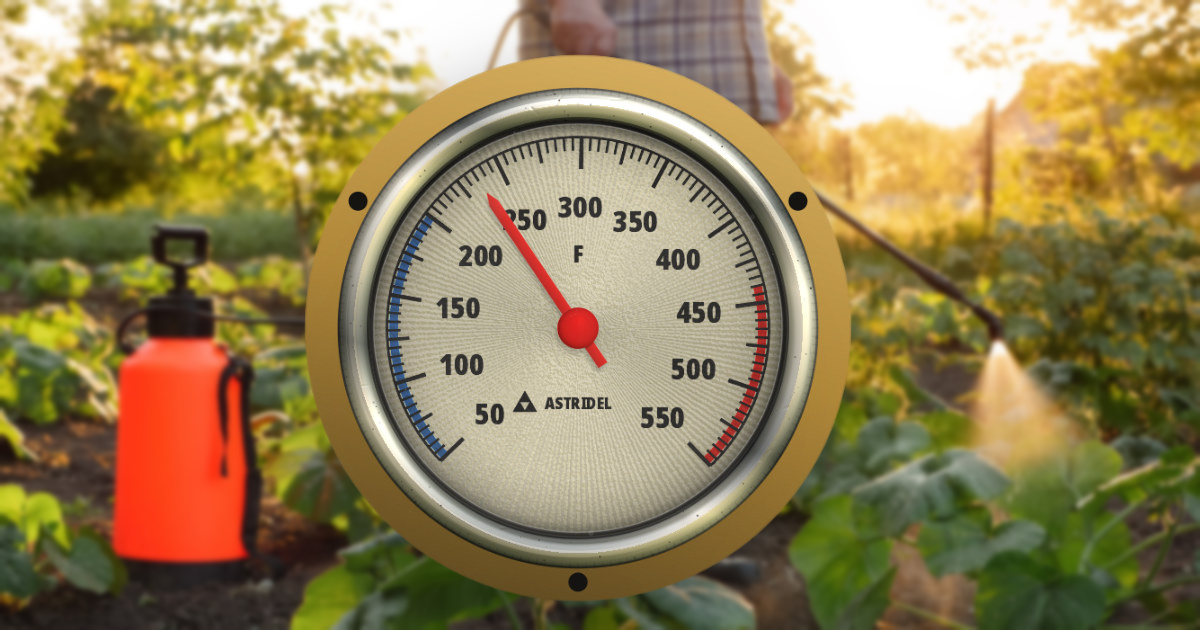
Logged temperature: 235
